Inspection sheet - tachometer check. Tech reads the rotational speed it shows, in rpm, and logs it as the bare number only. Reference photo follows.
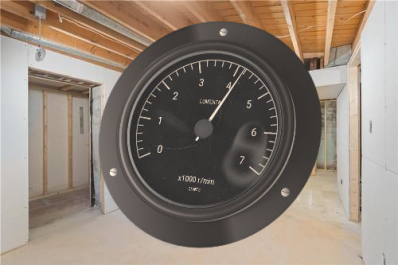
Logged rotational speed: 4200
